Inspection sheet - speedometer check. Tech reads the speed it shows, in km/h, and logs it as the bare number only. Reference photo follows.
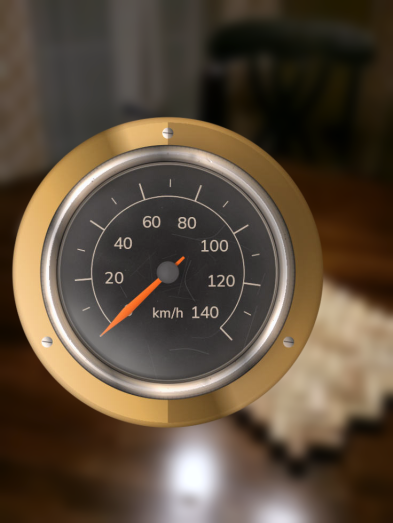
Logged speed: 0
